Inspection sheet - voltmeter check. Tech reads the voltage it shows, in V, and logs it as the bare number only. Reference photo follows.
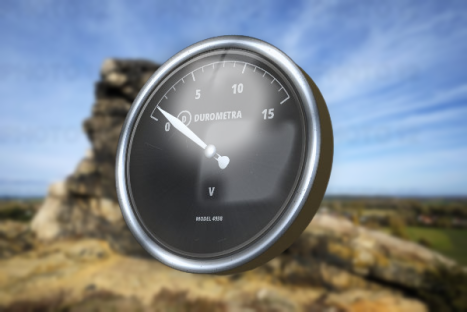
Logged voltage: 1
